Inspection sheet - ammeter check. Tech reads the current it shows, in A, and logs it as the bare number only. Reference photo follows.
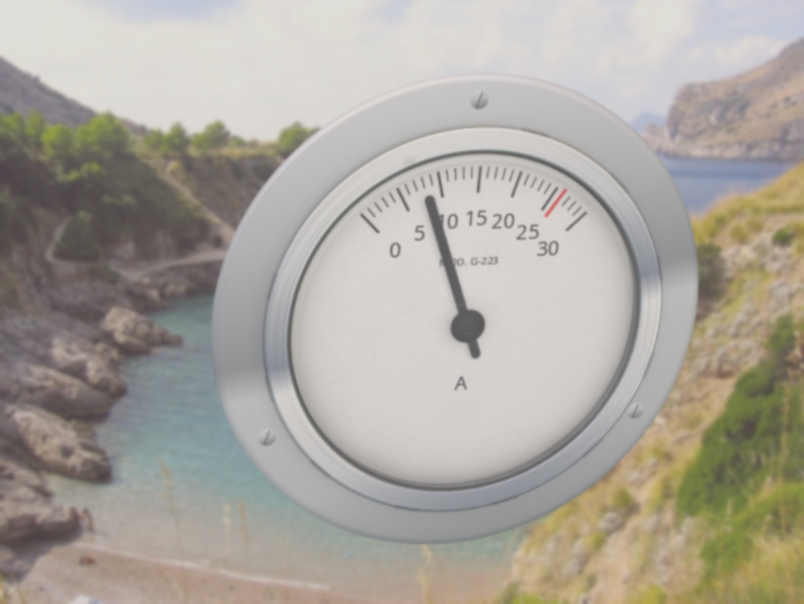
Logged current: 8
